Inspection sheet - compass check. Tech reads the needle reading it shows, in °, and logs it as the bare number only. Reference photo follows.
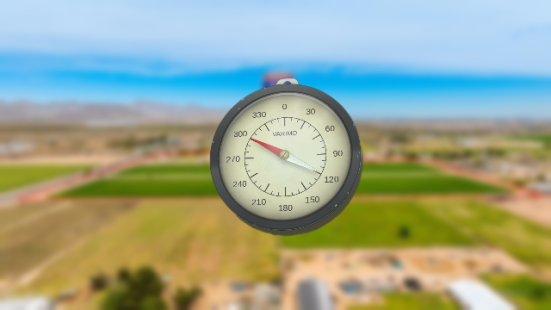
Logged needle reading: 300
